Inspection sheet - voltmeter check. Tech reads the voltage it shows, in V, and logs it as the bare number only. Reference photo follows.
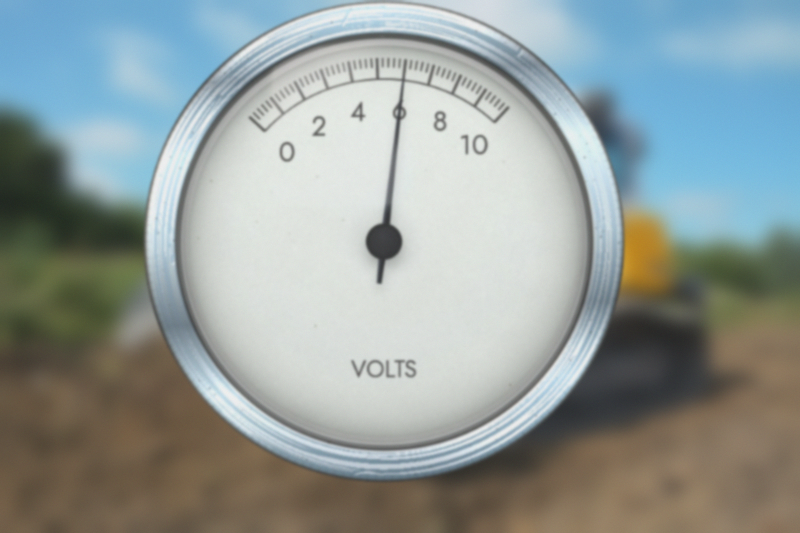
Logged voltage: 6
